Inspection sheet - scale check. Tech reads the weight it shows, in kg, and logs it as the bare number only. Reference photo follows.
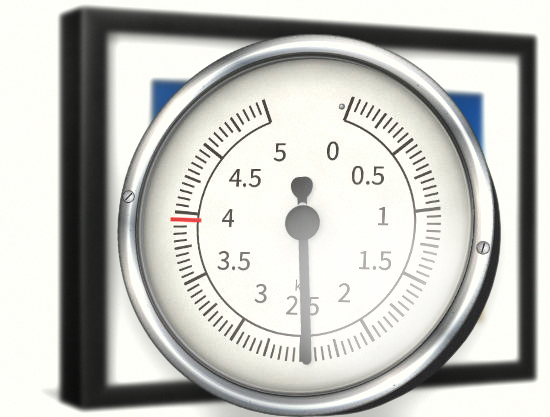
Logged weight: 2.45
